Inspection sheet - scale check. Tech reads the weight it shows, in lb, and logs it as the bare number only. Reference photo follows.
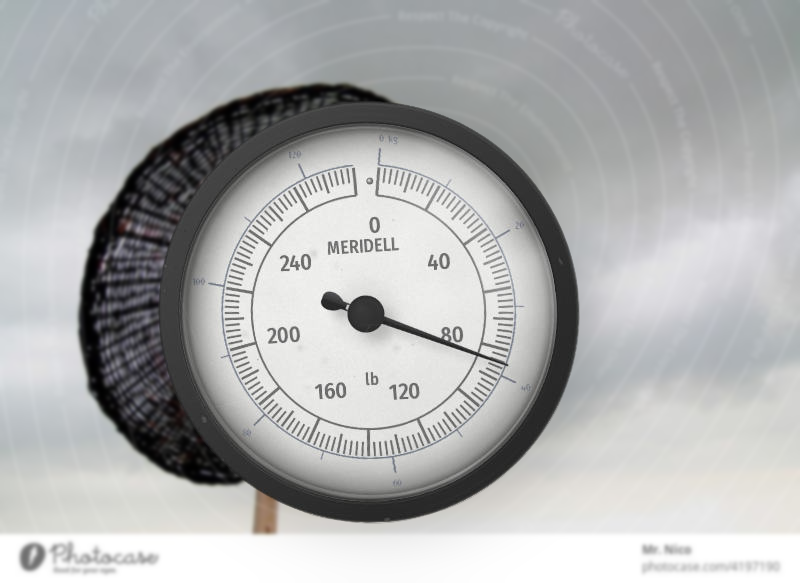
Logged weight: 84
